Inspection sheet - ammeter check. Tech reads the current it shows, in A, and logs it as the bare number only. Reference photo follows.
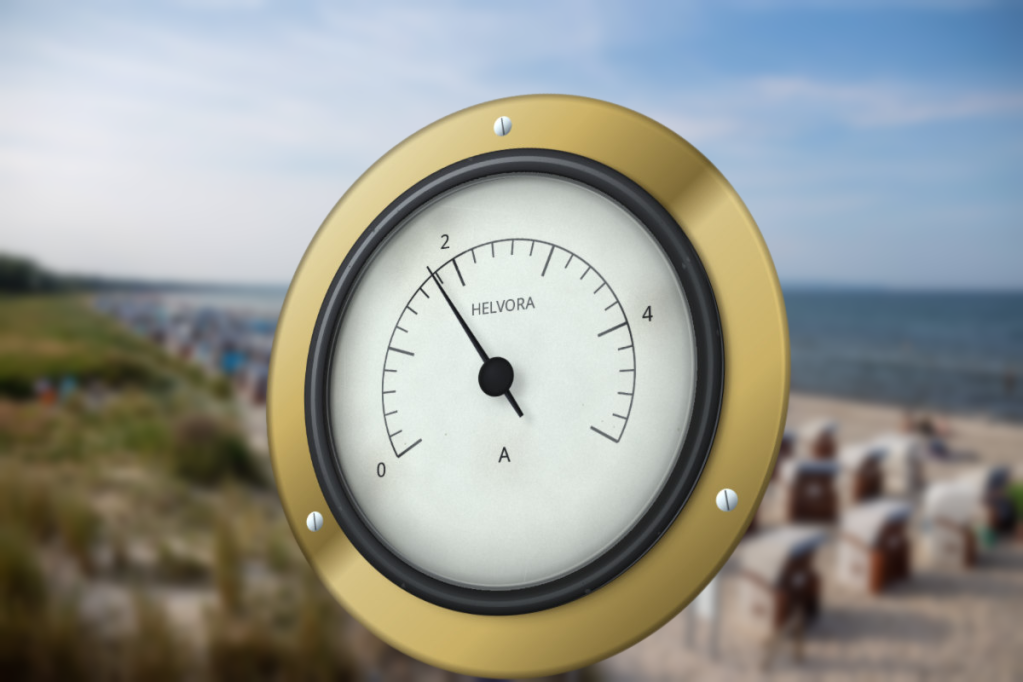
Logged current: 1.8
